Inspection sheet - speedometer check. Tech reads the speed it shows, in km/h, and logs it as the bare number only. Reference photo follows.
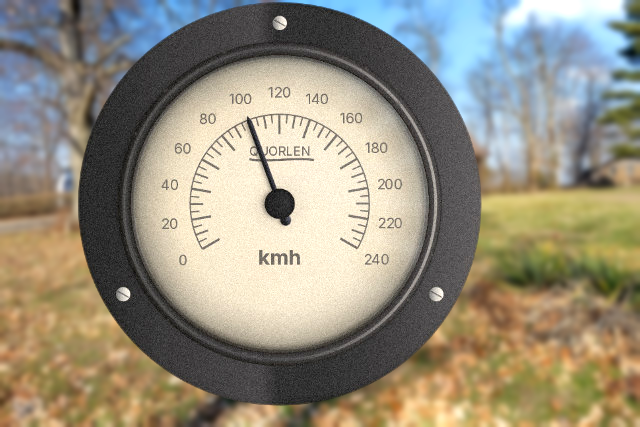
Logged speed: 100
